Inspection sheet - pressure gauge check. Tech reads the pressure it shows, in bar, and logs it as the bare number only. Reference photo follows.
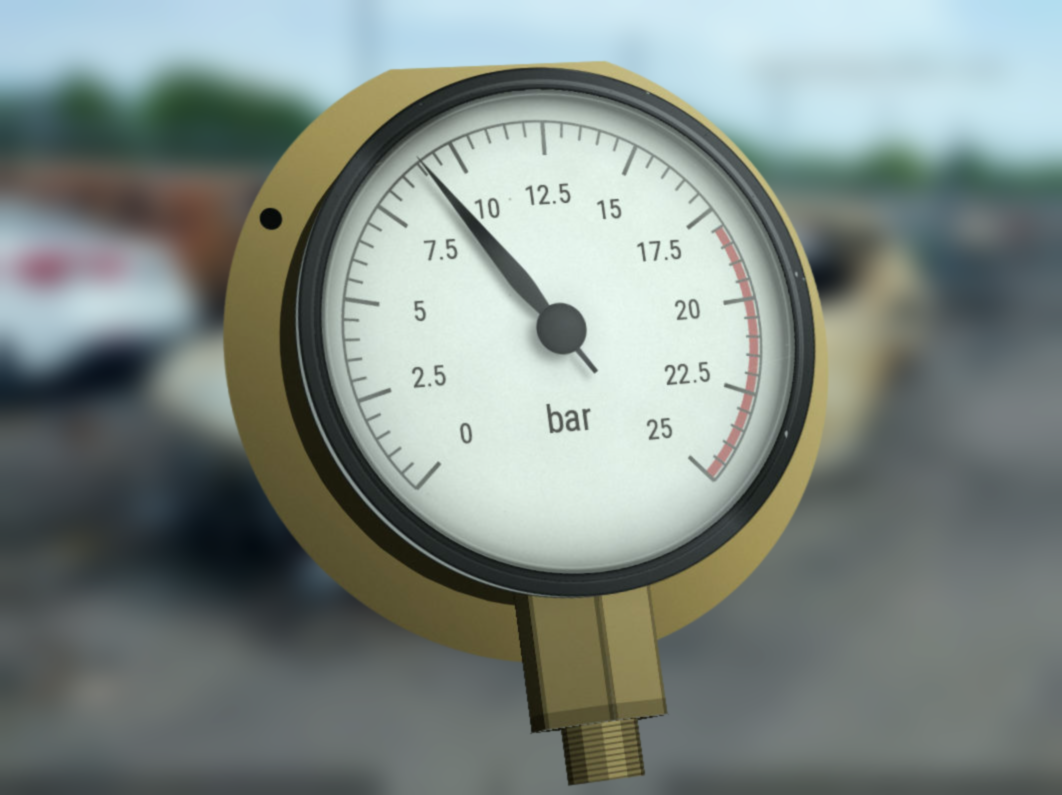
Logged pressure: 9
